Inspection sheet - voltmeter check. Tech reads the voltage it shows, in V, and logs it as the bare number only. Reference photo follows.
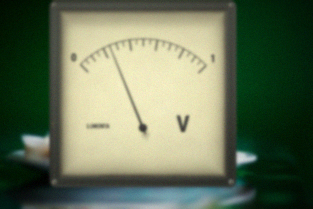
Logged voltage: 0.25
